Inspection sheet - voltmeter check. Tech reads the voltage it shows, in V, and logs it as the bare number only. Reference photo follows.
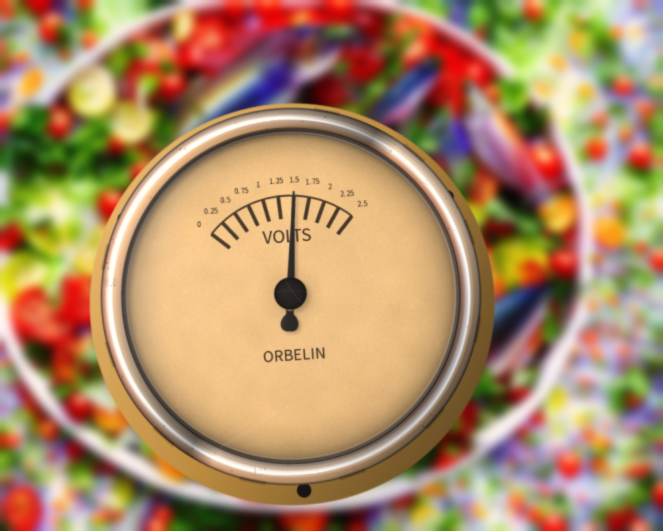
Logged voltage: 1.5
